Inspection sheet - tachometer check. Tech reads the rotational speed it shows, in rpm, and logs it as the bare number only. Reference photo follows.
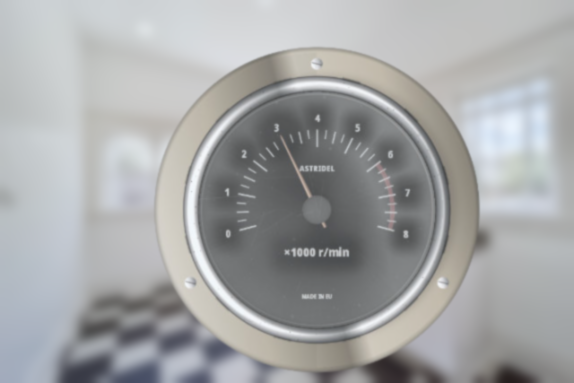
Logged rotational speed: 3000
